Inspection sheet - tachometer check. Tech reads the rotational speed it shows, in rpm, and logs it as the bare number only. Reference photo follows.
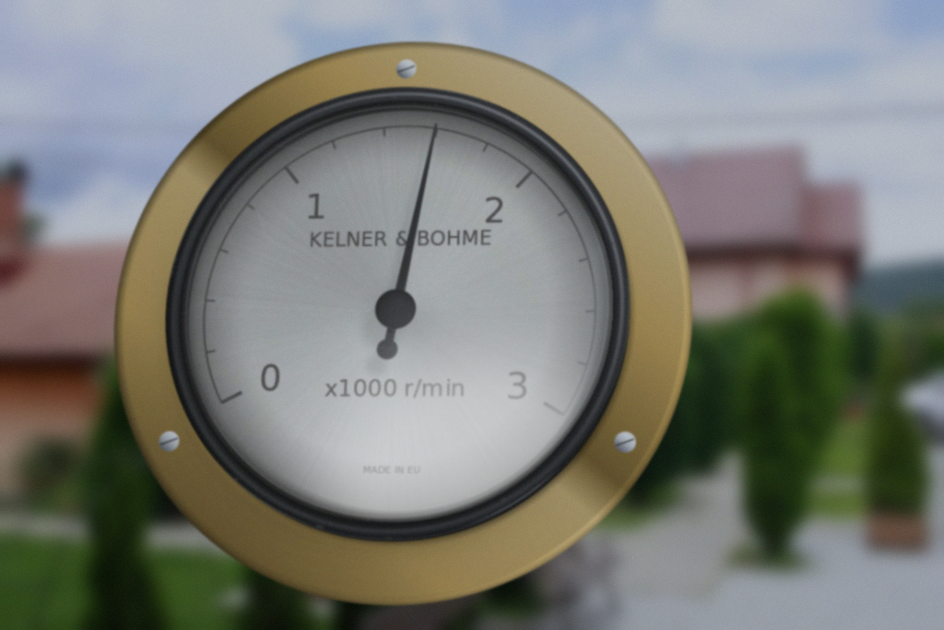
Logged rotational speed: 1600
